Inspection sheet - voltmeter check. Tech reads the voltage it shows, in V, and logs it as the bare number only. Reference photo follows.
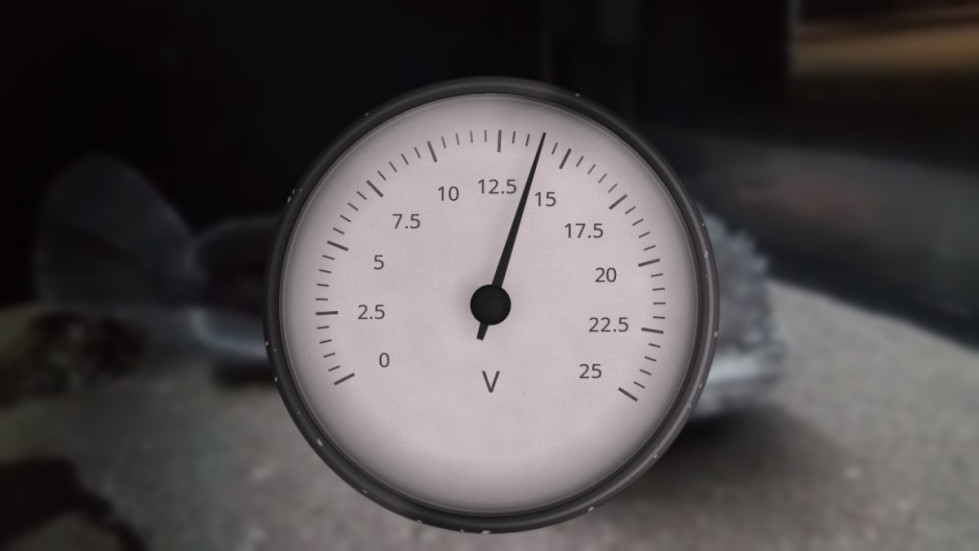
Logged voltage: 14
